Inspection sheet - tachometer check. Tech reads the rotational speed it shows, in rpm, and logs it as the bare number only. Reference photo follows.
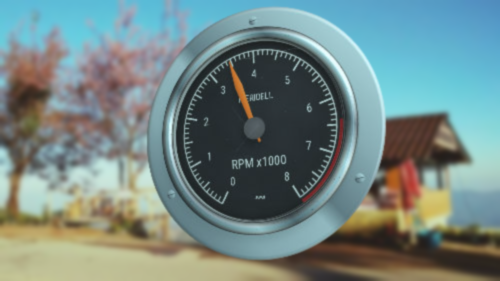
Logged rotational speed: 3500
